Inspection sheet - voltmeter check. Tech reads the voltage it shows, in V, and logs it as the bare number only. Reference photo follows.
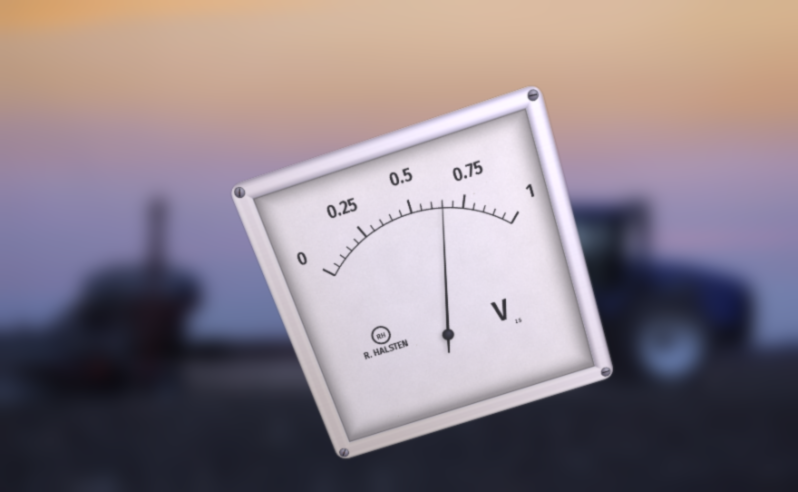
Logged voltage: 0.65
